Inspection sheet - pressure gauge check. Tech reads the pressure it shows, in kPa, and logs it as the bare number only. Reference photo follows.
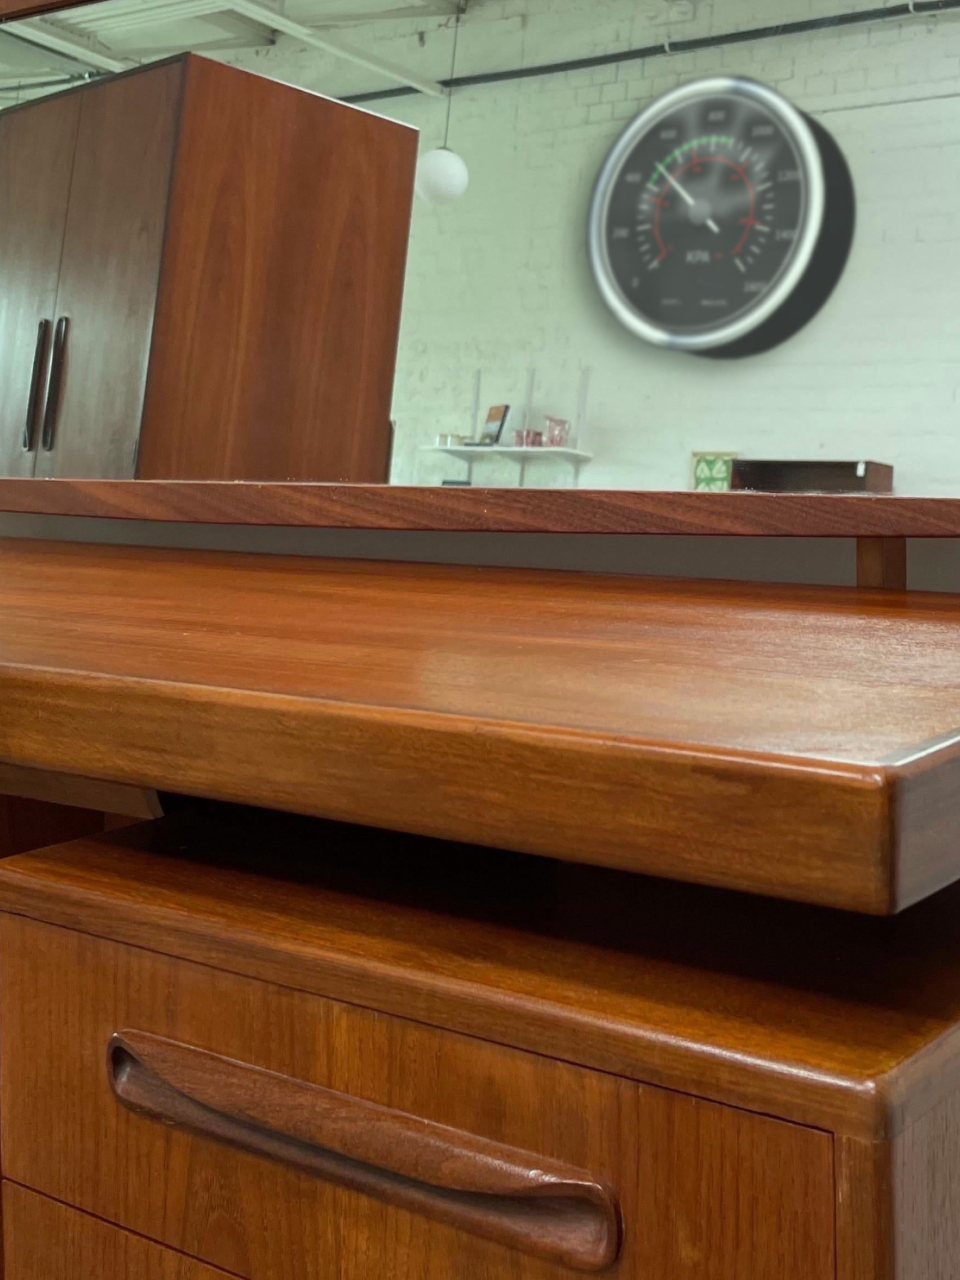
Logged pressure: 500
